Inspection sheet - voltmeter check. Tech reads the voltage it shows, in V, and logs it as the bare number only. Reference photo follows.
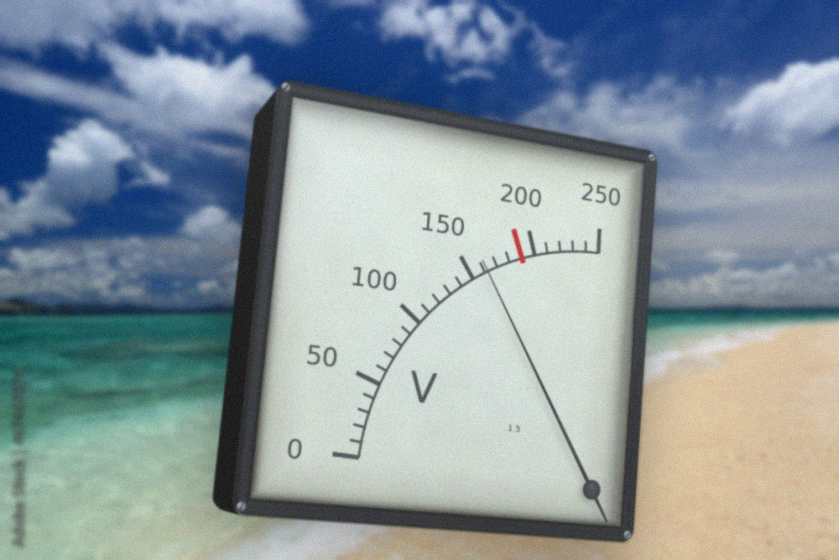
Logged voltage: 160
